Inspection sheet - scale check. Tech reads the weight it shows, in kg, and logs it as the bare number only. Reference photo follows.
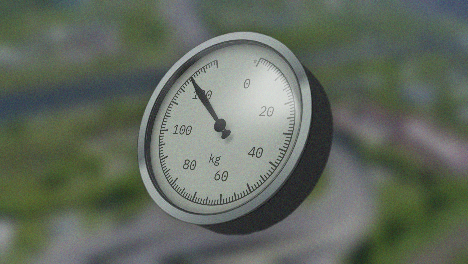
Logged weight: 120
